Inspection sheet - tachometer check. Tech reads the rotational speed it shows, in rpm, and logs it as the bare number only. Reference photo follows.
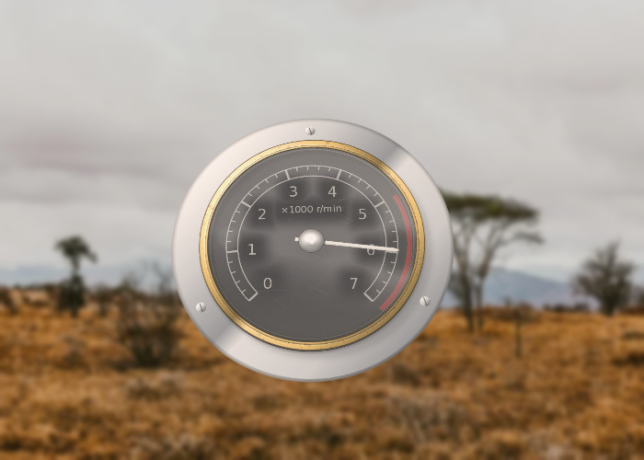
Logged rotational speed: 6000
